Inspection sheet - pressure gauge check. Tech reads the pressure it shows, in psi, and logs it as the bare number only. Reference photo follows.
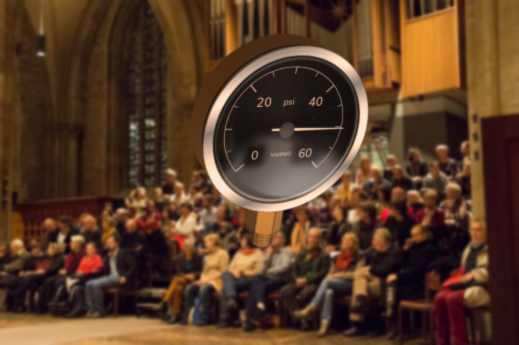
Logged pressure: 50
